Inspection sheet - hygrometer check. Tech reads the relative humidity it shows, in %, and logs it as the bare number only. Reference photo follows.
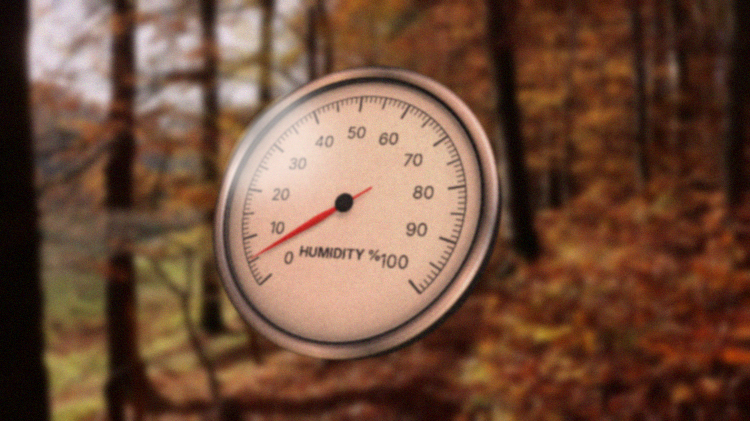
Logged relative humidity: 5
